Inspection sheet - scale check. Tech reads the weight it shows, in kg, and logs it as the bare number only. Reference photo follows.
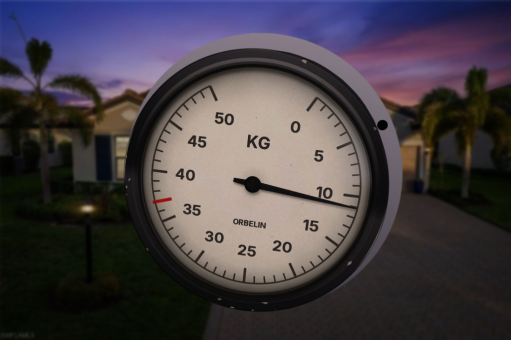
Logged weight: 11
